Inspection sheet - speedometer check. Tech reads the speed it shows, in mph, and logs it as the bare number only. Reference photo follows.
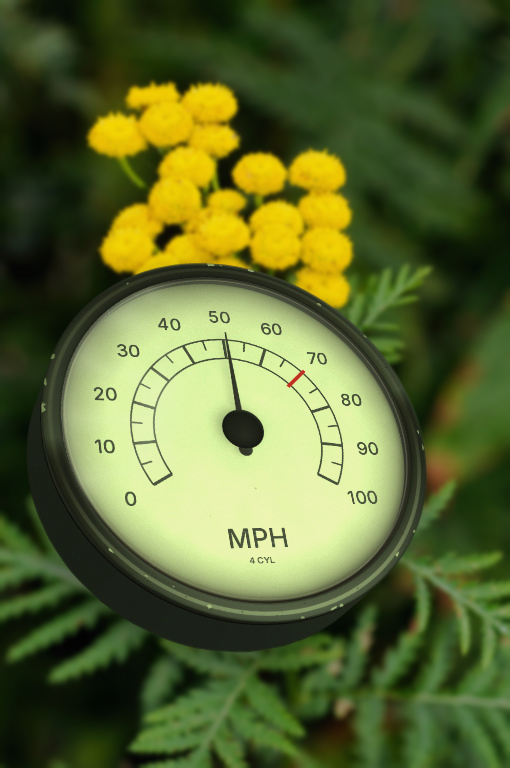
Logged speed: 50
